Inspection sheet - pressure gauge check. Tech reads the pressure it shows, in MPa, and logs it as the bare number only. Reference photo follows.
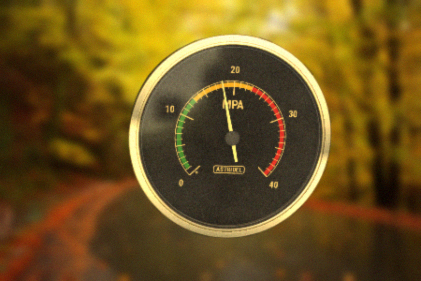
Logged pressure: 18
